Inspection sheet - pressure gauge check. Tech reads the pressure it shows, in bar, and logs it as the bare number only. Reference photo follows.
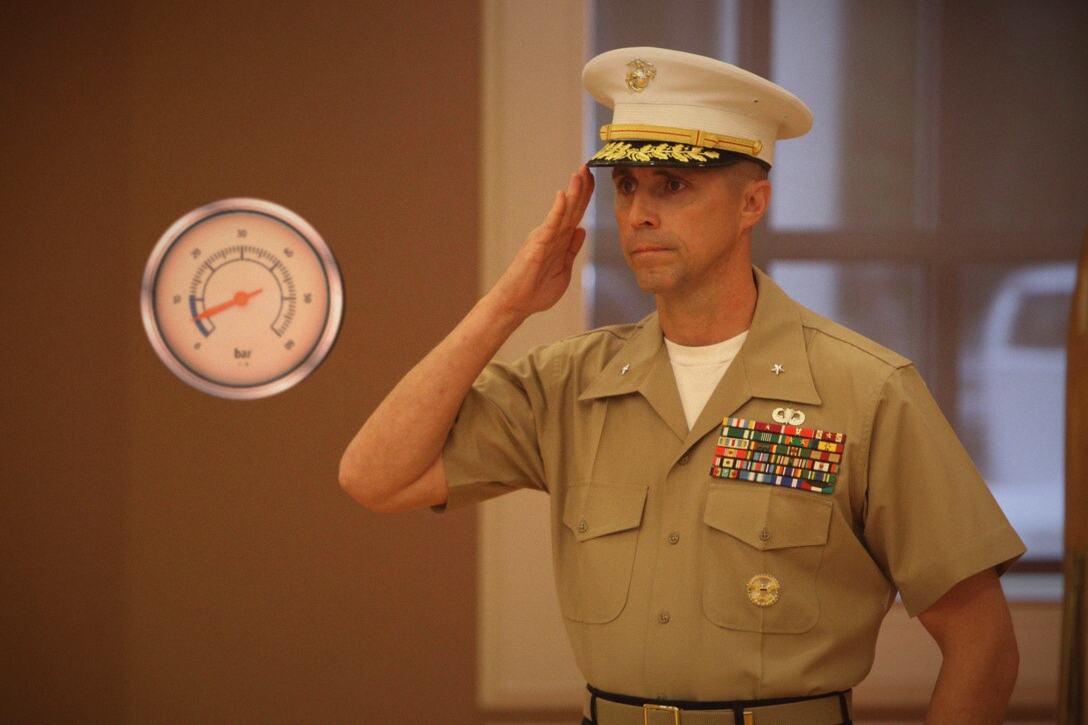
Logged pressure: 5
